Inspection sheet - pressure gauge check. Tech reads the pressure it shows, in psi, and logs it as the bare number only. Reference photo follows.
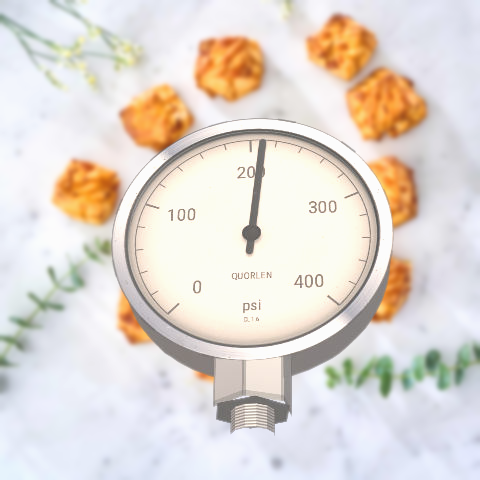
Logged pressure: 210
